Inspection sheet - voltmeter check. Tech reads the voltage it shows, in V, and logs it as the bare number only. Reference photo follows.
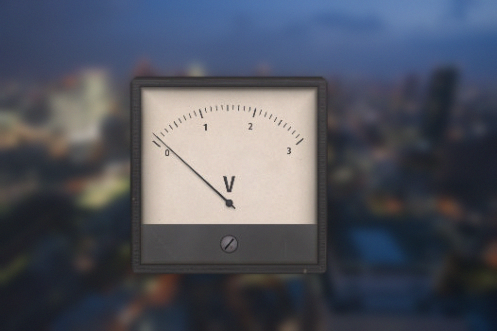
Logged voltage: 0.1
